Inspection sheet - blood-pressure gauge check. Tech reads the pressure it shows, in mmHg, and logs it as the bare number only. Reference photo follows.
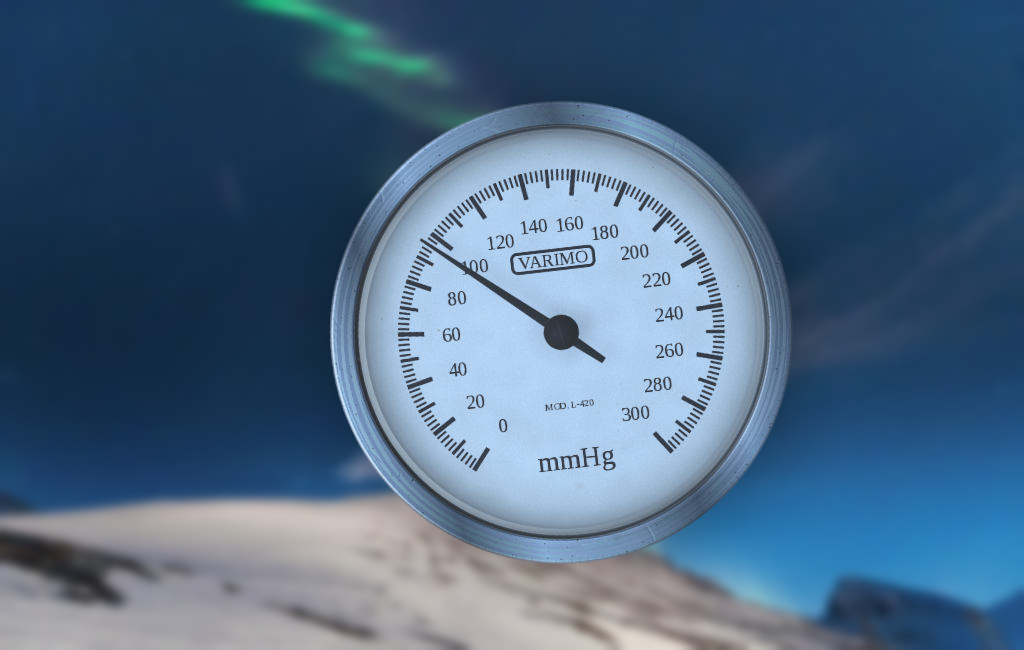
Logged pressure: 96
